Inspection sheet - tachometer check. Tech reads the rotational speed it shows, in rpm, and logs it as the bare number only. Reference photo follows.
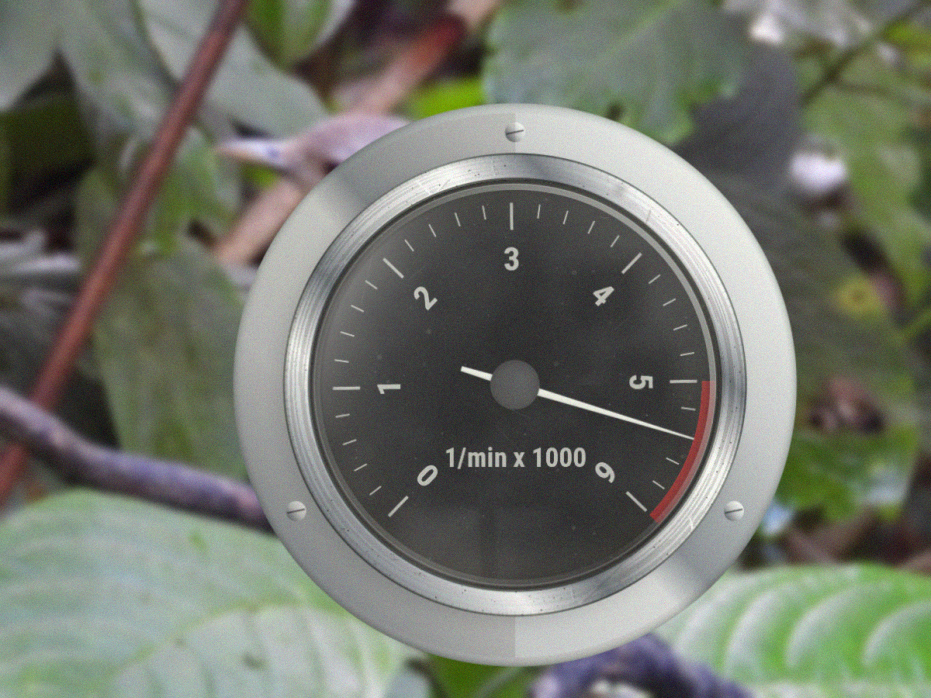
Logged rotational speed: 5400
